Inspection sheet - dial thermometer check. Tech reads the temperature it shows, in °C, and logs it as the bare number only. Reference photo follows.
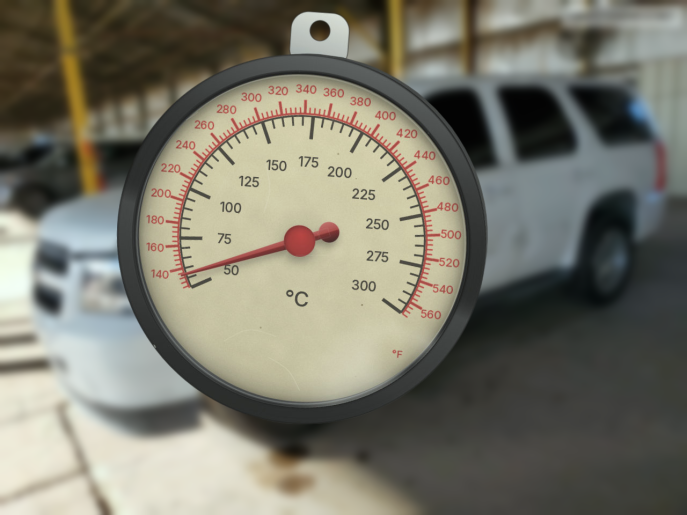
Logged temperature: 57.5
